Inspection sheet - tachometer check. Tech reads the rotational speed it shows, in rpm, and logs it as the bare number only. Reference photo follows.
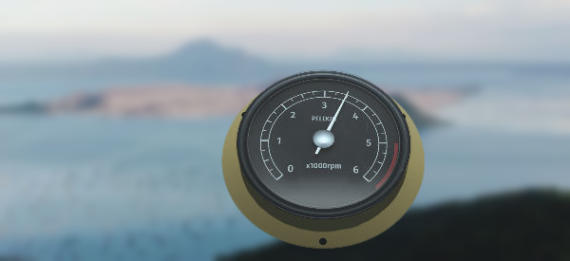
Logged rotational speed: 3500
